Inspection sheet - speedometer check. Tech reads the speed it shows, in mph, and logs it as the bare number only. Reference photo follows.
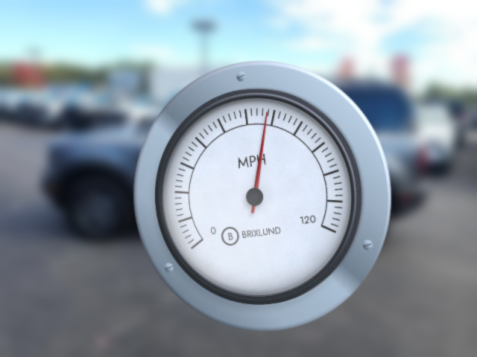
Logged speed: 68
